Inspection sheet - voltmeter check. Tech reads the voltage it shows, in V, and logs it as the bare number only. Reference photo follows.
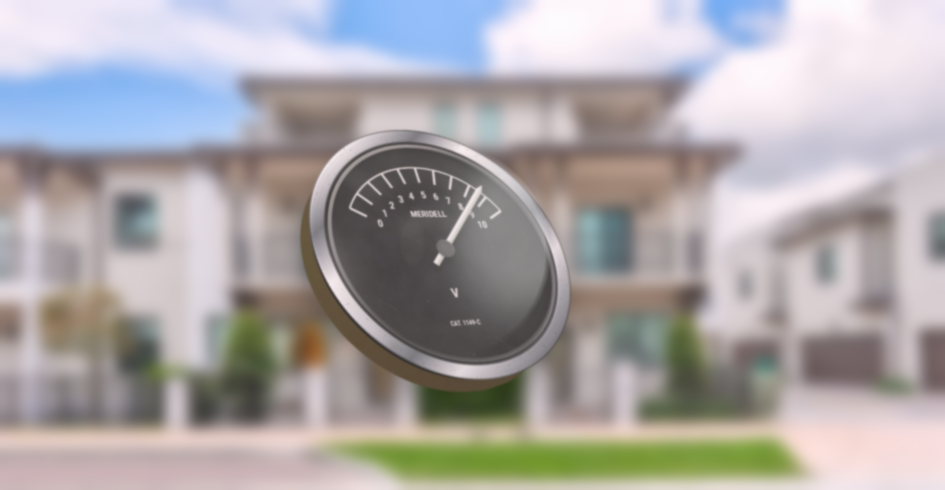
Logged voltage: 8.5
